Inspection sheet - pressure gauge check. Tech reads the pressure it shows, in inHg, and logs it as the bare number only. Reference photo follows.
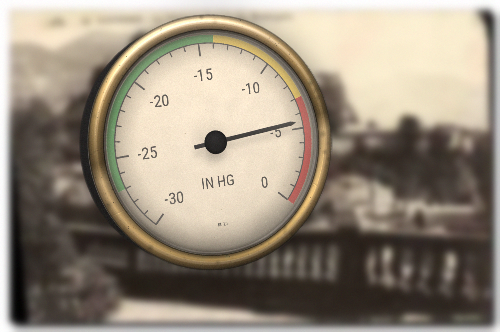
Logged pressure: -5.5
